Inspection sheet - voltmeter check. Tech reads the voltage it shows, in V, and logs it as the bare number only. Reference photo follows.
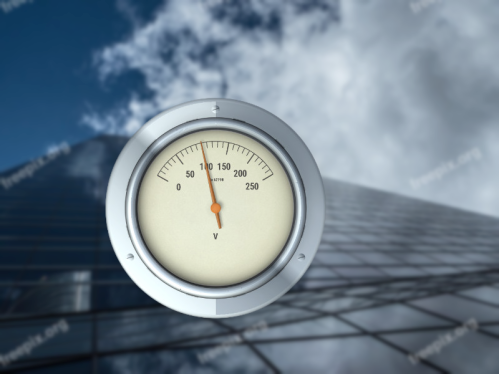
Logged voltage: 100
